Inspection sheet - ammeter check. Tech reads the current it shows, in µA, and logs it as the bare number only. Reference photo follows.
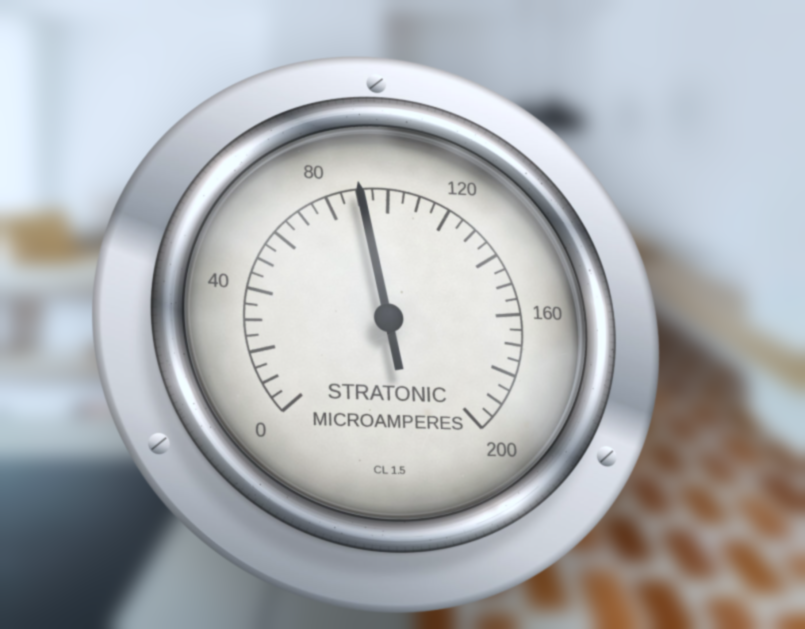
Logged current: 90
